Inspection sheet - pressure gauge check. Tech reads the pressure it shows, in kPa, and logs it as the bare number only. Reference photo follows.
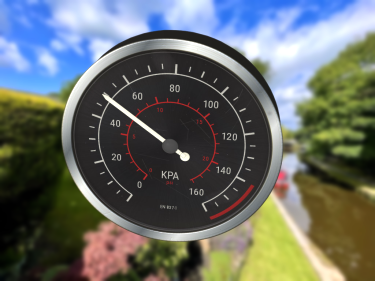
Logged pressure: 50
